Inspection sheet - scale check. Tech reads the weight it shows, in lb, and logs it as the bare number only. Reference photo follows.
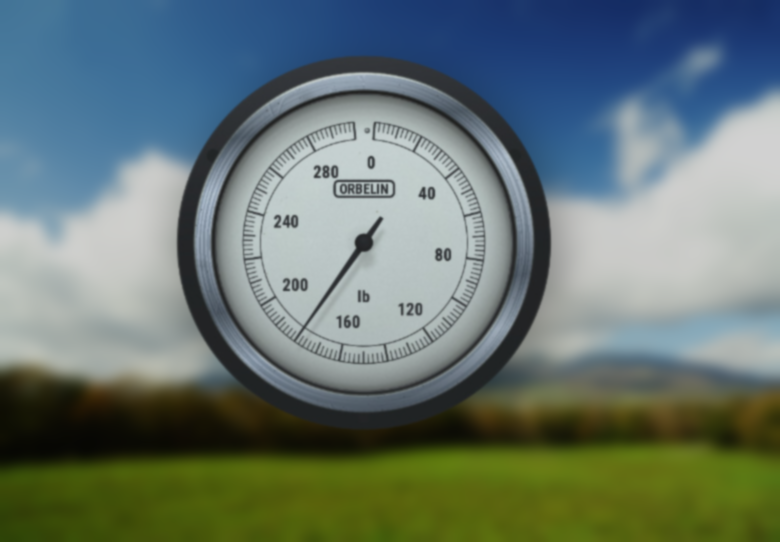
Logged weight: 180
